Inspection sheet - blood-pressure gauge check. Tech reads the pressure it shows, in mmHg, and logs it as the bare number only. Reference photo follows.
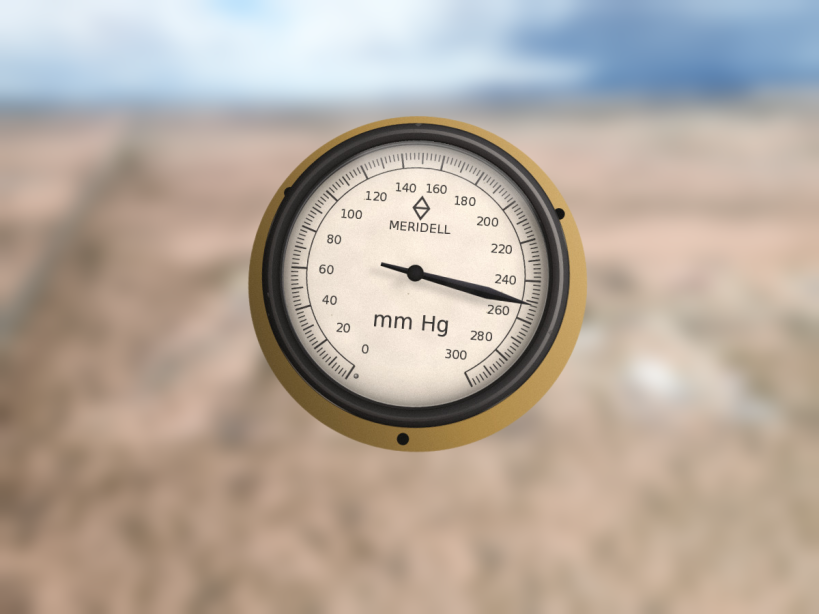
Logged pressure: 252
